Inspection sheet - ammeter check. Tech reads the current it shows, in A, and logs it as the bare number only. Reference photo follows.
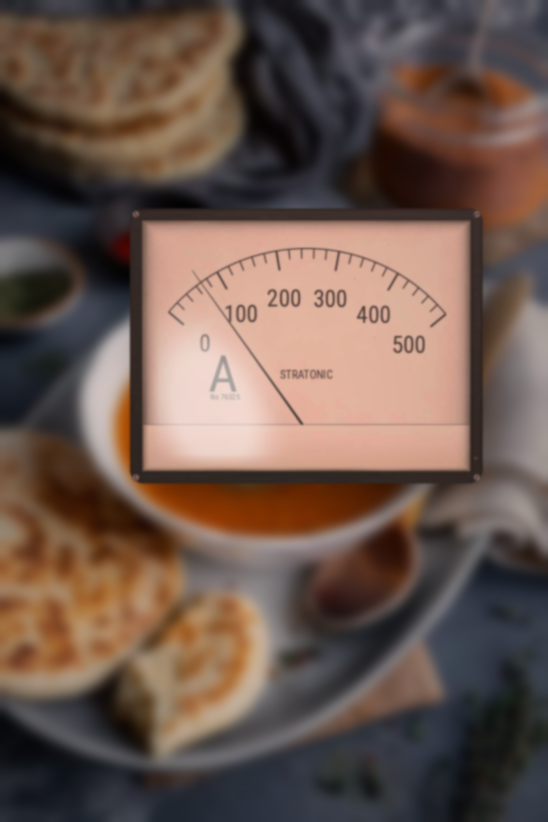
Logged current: 70
